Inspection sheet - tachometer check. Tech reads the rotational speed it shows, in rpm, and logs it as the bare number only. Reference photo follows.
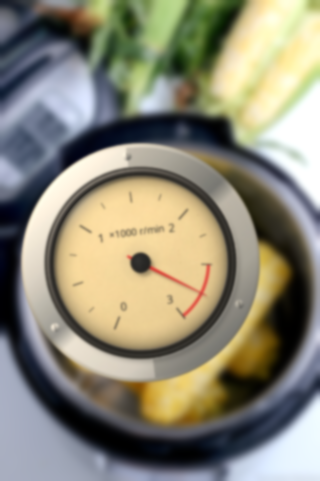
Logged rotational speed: 2750
